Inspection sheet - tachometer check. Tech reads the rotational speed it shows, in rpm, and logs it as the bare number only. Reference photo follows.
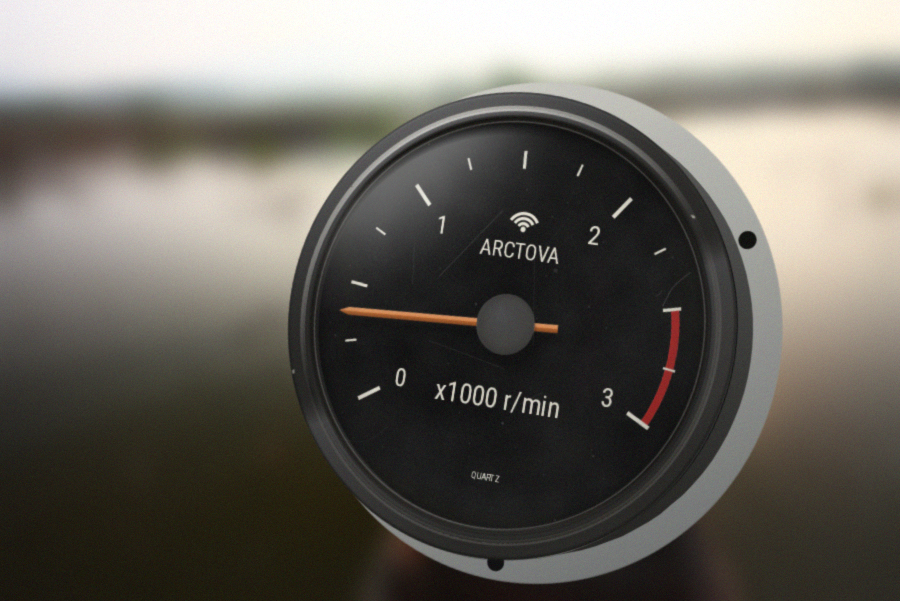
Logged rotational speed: 375
